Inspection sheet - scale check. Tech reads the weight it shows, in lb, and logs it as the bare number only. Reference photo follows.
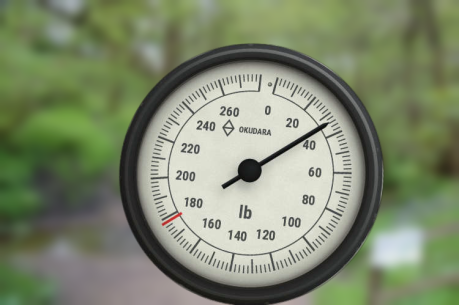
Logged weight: 34
